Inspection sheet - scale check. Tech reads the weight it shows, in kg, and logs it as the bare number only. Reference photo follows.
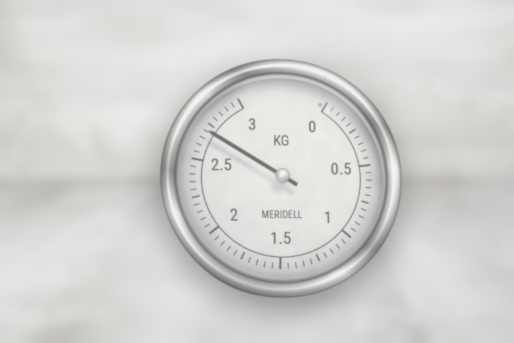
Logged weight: 2.7
